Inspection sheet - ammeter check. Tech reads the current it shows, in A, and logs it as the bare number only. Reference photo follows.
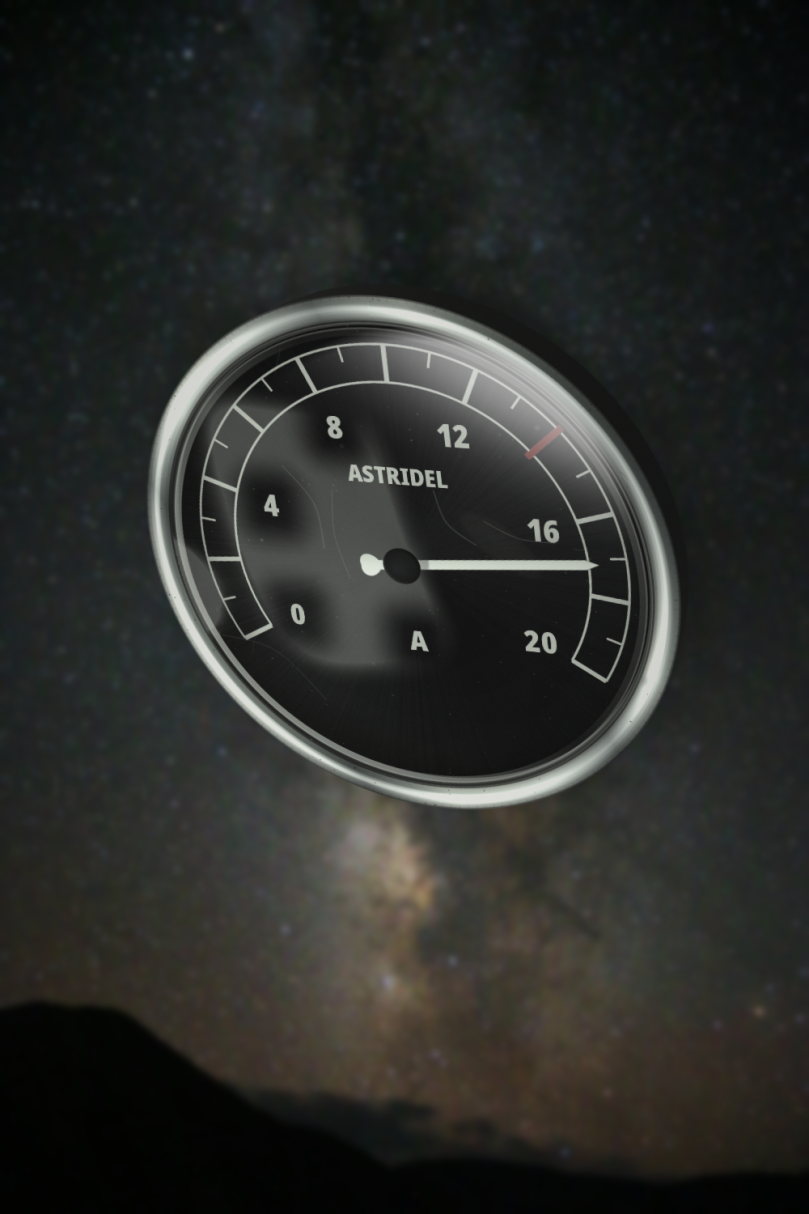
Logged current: 17
